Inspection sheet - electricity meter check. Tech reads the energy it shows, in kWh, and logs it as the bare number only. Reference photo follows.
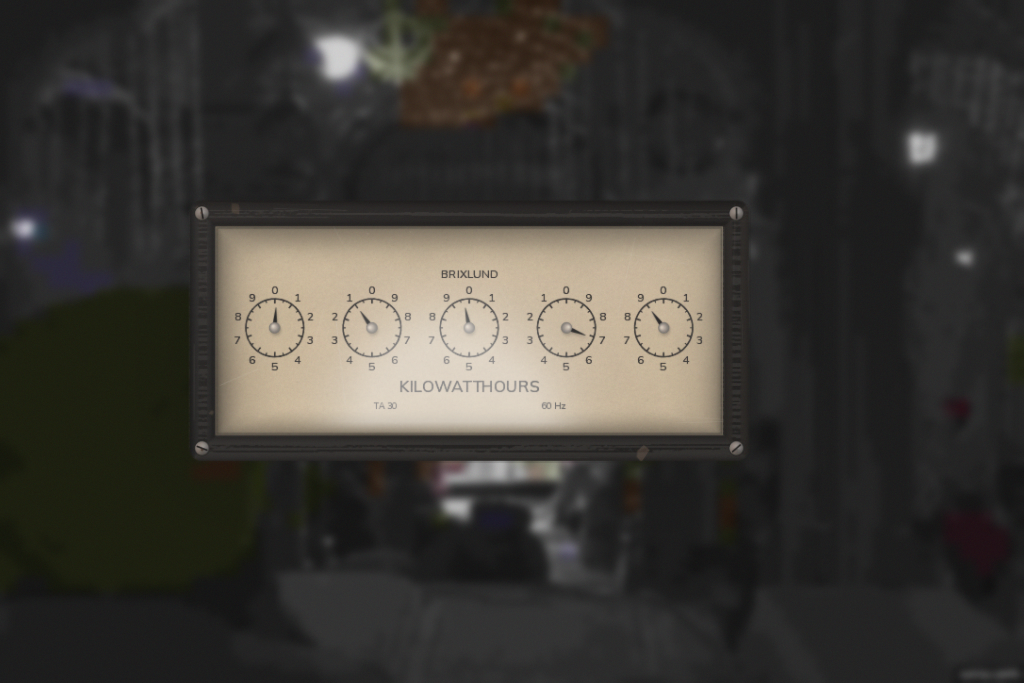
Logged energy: 969
